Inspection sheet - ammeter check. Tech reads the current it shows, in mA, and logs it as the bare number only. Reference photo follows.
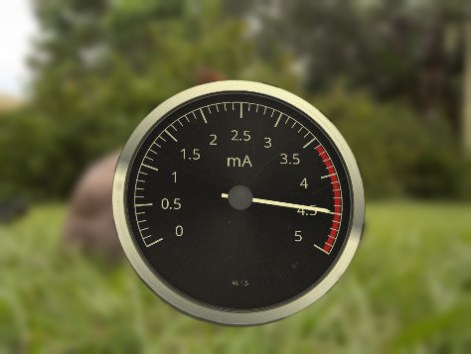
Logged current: 4.5
